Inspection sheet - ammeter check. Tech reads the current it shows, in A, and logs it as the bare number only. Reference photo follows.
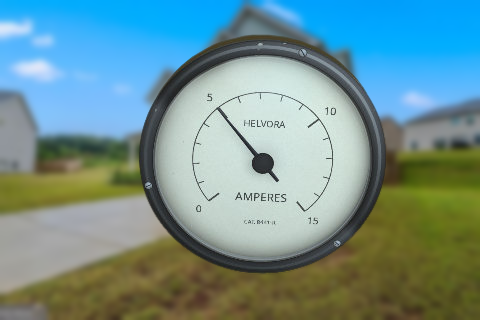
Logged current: 5
